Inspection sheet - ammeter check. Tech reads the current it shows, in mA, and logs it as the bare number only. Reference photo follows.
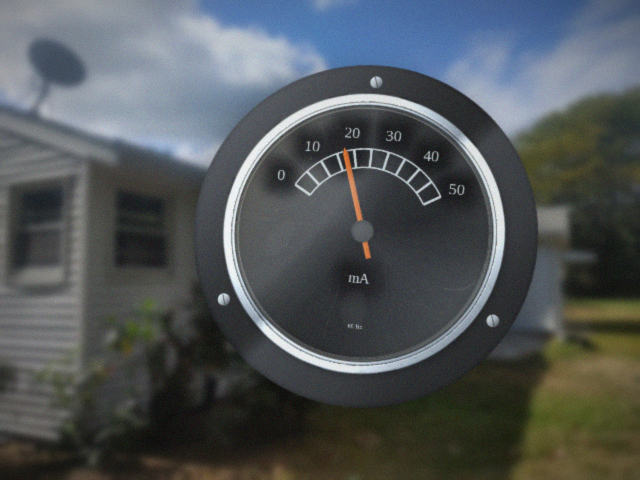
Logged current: 17.5
